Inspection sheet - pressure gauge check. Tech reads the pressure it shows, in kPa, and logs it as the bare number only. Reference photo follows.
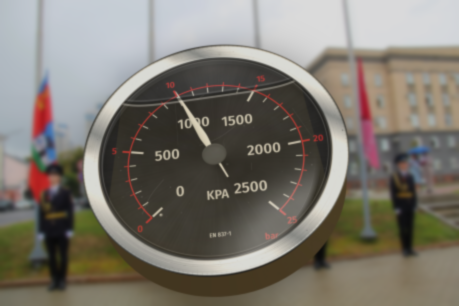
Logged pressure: 1000
